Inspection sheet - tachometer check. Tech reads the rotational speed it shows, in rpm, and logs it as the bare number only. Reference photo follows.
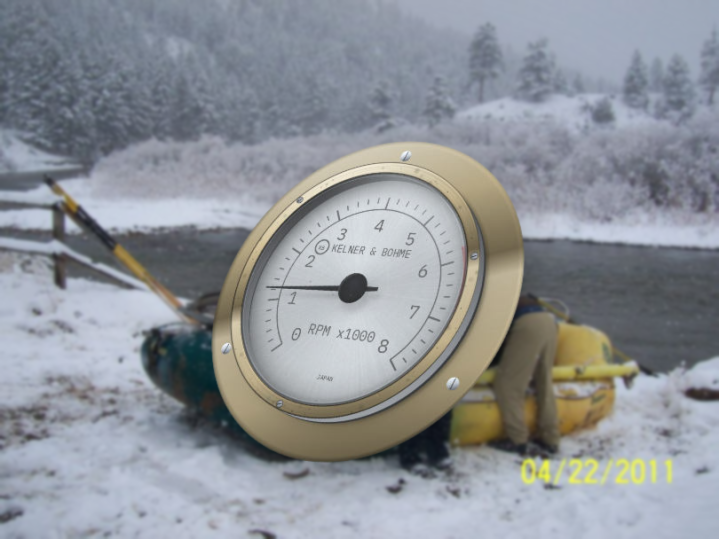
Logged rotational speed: 1200
